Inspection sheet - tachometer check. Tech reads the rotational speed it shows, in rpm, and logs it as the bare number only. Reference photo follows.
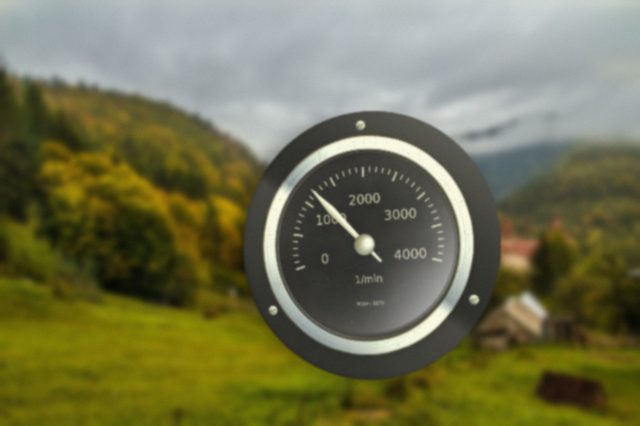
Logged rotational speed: 1200
